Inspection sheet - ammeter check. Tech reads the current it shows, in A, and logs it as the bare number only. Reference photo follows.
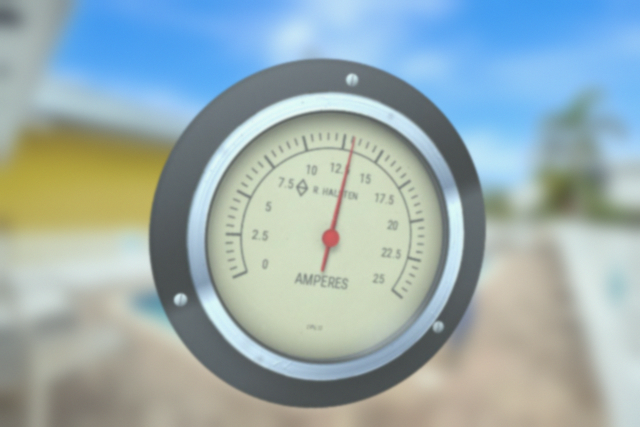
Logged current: 13
